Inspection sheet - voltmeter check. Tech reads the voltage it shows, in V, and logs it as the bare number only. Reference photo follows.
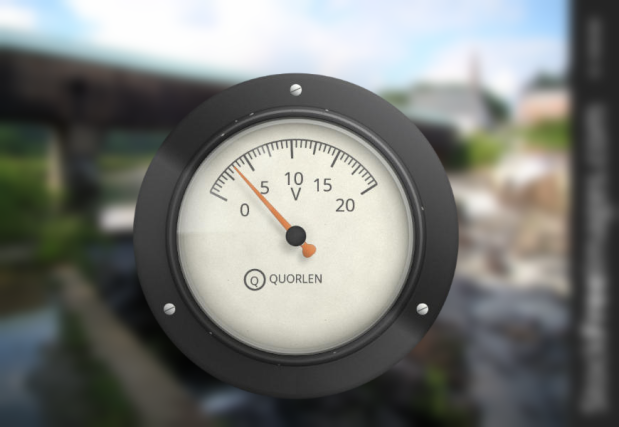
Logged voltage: 3.5
